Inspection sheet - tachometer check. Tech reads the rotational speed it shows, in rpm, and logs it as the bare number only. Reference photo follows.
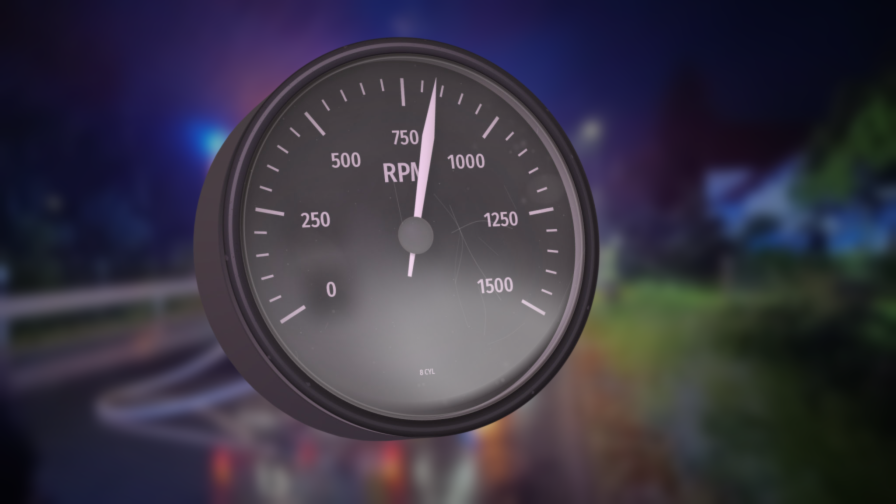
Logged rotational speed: 825
